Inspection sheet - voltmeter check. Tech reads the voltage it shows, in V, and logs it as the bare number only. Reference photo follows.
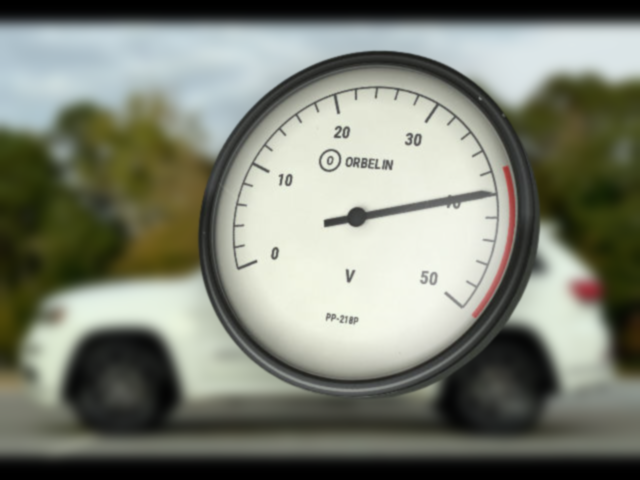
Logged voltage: 40
